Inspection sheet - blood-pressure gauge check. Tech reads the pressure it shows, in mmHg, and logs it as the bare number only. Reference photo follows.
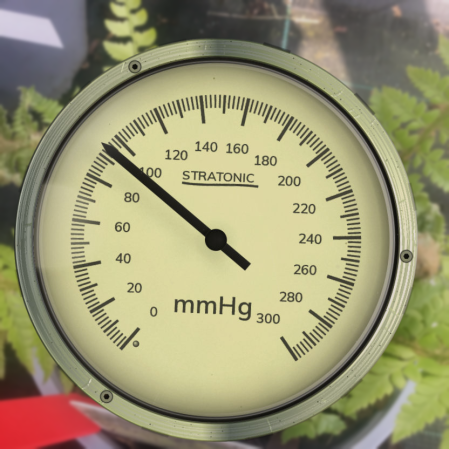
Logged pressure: 94
